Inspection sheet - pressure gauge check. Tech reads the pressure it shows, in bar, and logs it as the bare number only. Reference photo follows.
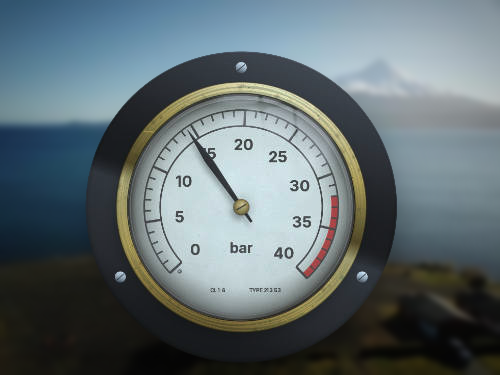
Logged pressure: 14.5
